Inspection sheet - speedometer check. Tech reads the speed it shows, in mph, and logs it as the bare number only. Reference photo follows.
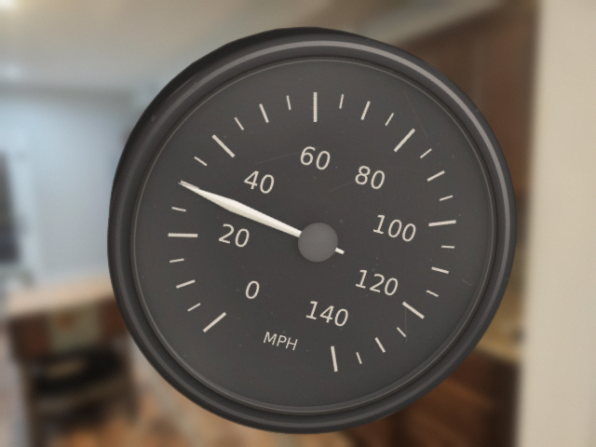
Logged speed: 30
